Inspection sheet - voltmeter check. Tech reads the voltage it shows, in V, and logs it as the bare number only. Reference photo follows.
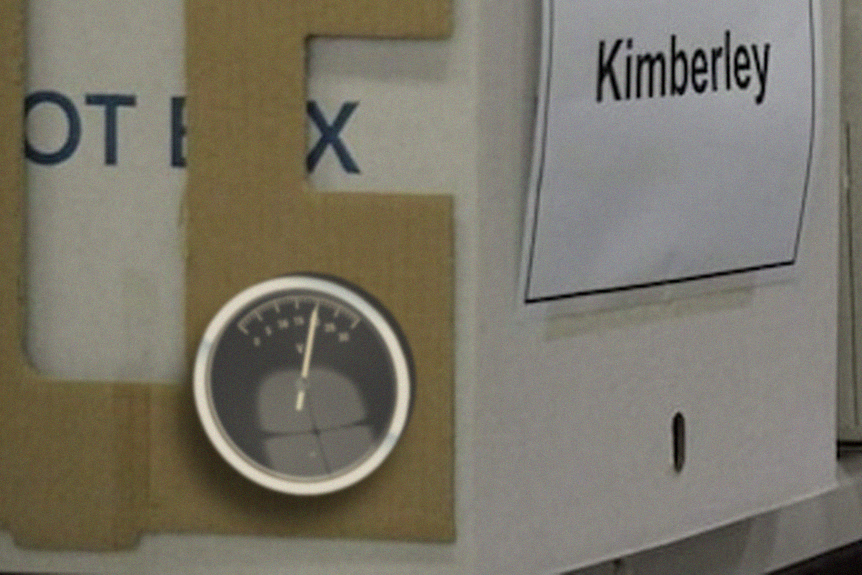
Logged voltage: 20
